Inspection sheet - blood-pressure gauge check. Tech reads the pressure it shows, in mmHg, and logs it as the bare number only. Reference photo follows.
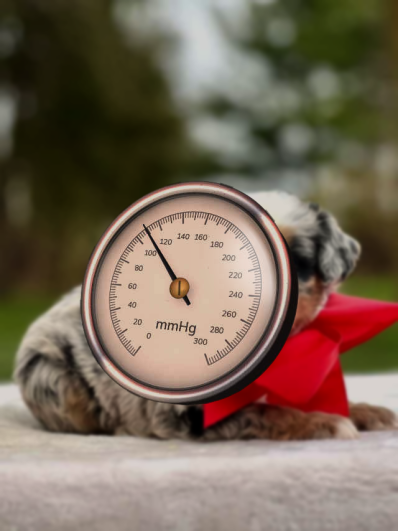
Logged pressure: 110
